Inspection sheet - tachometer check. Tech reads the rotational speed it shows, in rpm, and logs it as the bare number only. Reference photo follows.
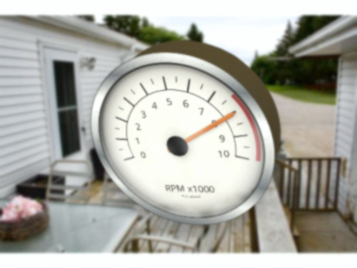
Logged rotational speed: 8000
